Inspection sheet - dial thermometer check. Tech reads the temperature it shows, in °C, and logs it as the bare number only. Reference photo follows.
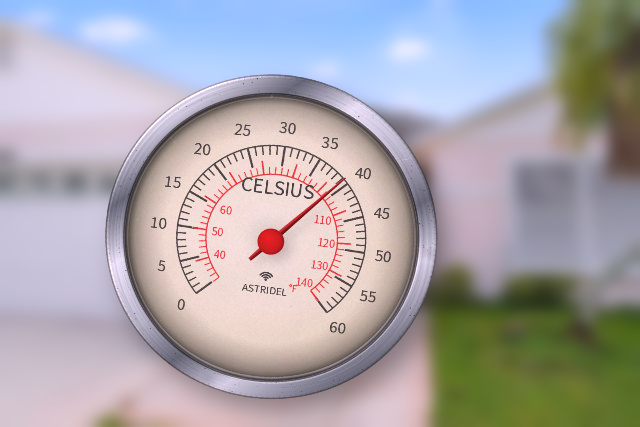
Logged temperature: 39
